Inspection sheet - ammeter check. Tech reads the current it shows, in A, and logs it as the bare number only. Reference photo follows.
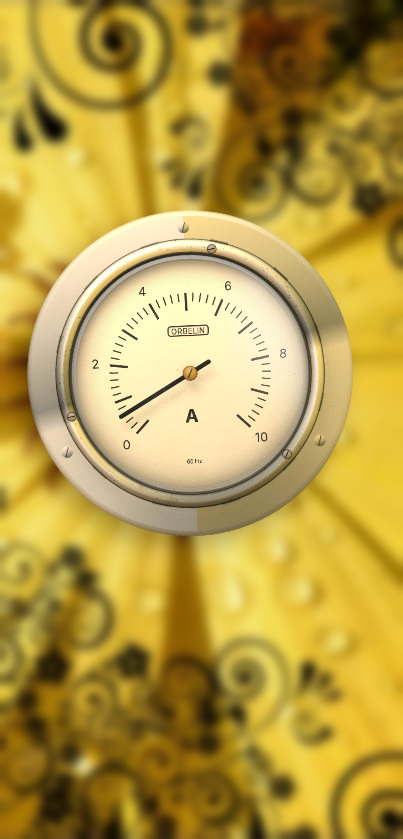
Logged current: 0.6
